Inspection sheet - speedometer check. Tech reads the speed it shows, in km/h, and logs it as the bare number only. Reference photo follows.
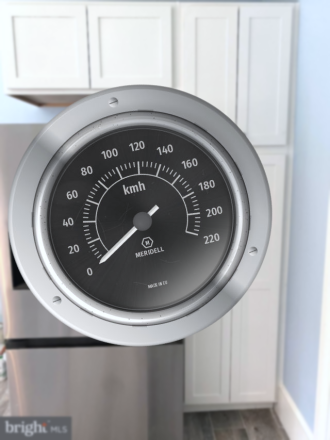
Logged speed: 0
